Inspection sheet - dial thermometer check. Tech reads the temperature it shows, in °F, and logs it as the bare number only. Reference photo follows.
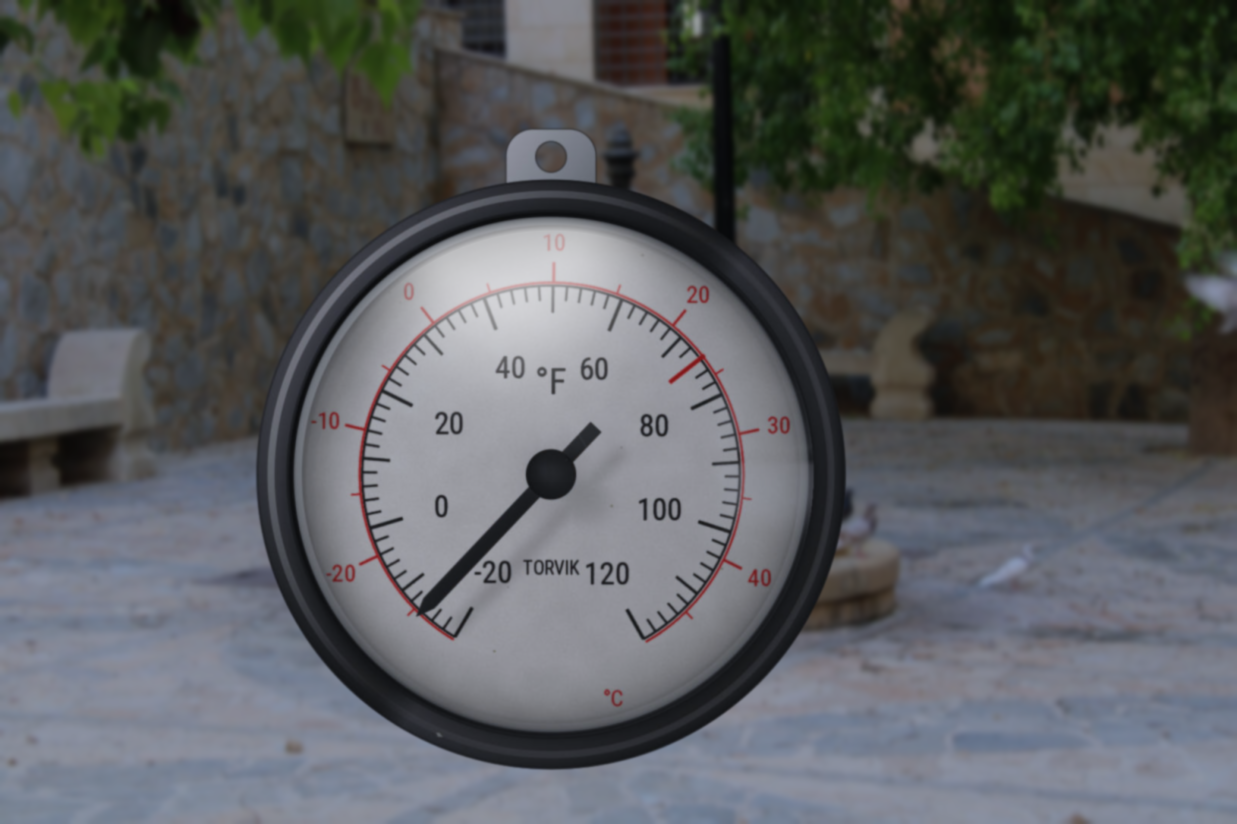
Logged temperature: -14
